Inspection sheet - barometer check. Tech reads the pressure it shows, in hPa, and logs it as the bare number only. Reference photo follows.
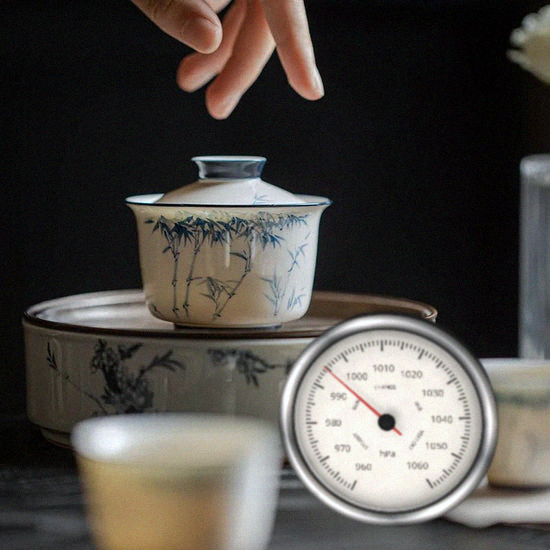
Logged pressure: 995
